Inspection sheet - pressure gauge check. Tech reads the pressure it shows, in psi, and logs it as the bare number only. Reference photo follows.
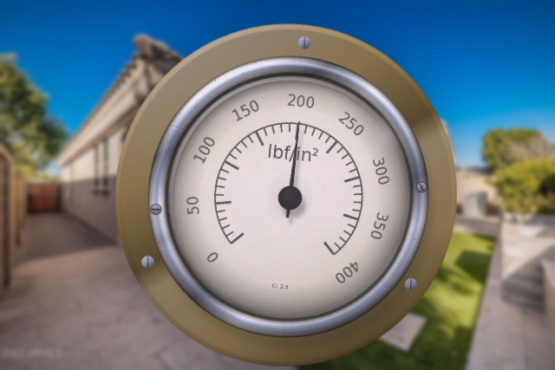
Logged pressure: 200
